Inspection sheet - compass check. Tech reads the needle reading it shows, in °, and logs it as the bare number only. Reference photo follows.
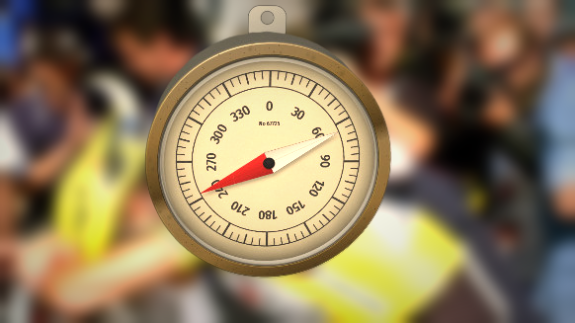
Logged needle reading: 245
